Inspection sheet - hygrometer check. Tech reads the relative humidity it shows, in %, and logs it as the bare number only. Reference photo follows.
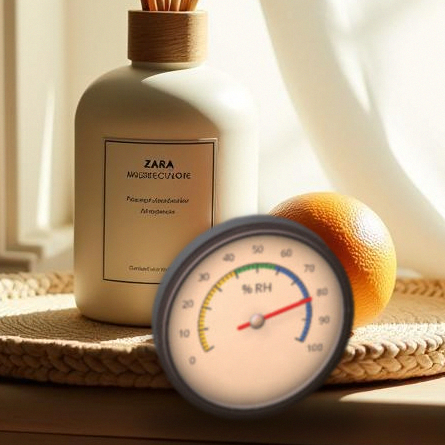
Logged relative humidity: 80
